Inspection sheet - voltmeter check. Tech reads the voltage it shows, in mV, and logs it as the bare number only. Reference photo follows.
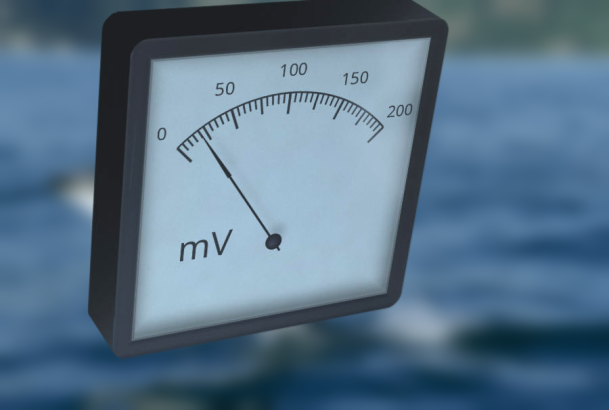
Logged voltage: 20
